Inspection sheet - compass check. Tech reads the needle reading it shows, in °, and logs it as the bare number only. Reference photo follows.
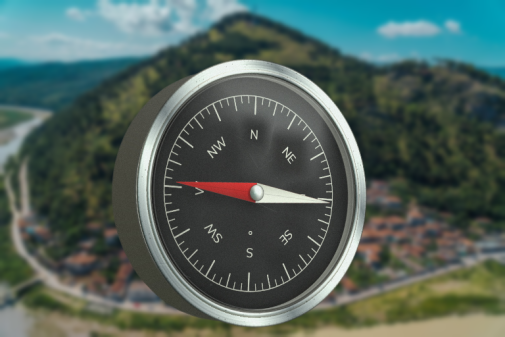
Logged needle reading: 272.5
